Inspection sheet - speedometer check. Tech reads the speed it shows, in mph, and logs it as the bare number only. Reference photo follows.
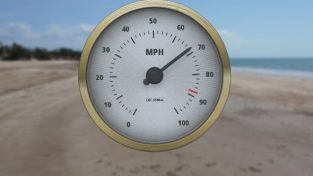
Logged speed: 68
